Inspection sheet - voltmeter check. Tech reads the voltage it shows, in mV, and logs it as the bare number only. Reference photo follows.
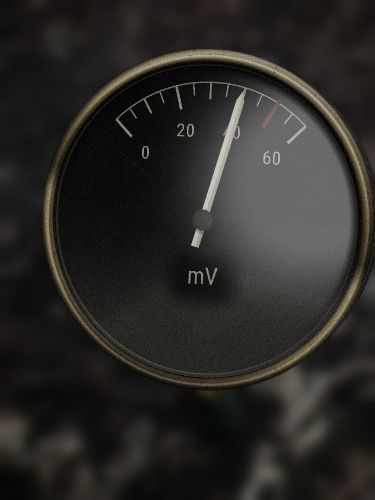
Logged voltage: 40
